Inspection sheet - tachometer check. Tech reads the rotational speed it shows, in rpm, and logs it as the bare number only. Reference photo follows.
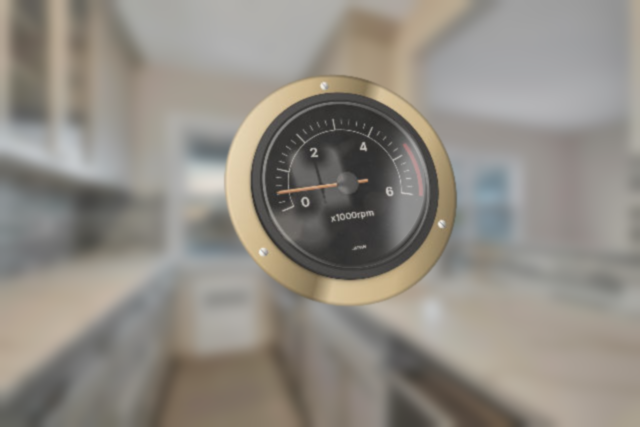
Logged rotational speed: 400
